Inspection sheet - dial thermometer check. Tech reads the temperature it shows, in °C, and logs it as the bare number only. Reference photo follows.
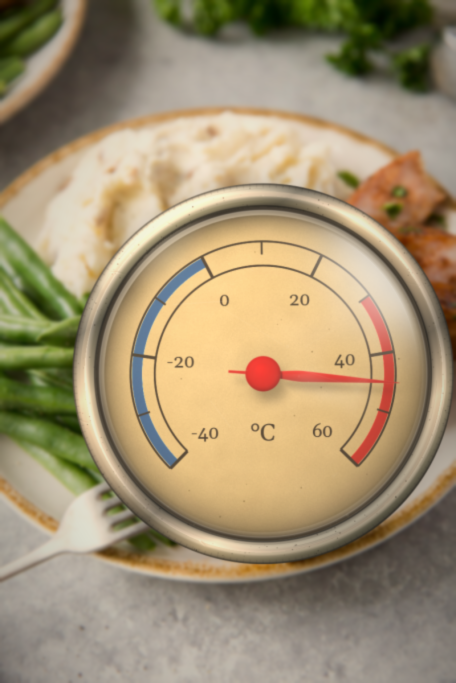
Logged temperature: 45
